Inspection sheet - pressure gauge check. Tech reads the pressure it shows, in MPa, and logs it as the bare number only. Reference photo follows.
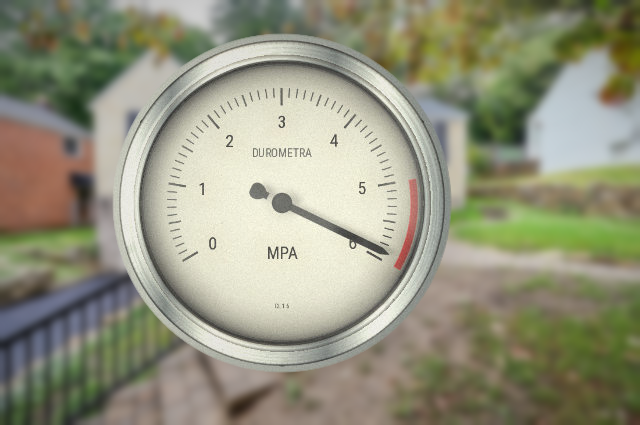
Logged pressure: 5.9
